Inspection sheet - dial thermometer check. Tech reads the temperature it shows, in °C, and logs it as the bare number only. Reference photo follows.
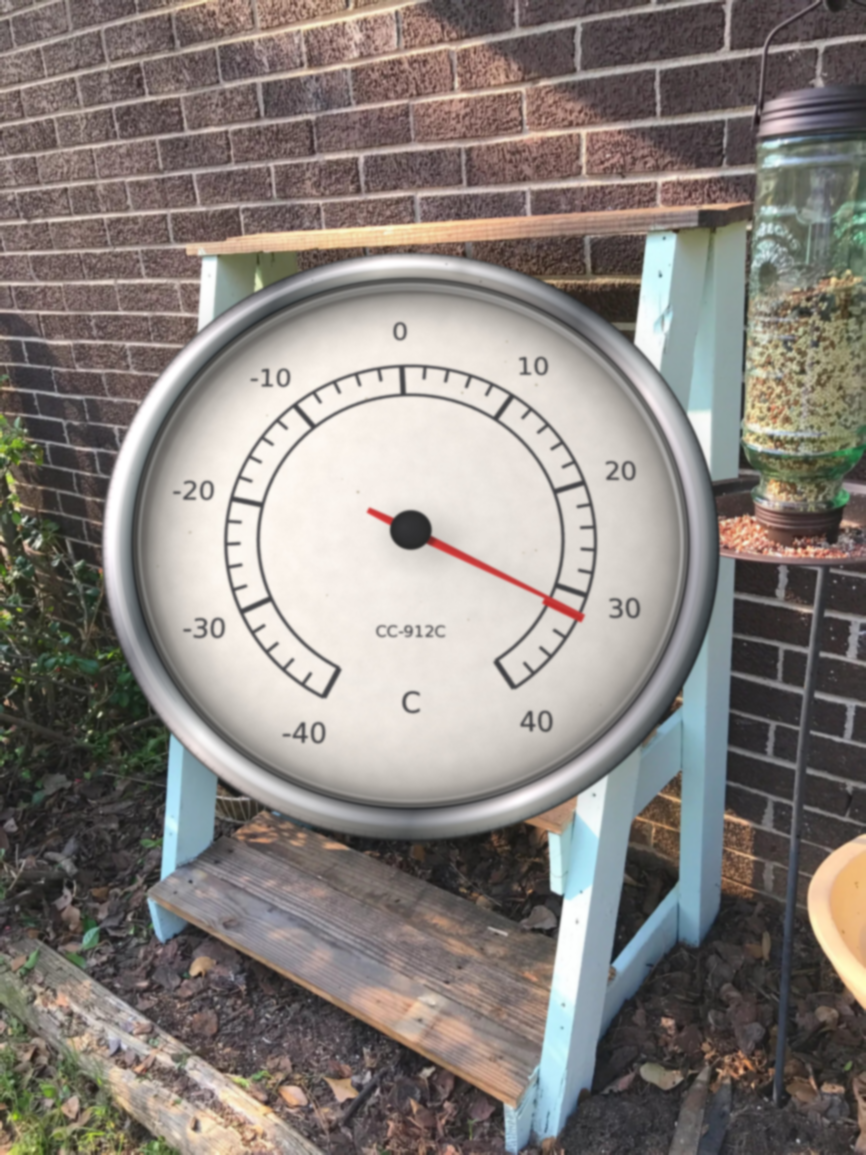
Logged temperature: 32
